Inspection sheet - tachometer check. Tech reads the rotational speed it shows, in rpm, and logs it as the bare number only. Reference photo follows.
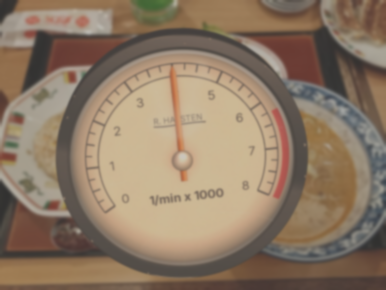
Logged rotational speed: 4000
